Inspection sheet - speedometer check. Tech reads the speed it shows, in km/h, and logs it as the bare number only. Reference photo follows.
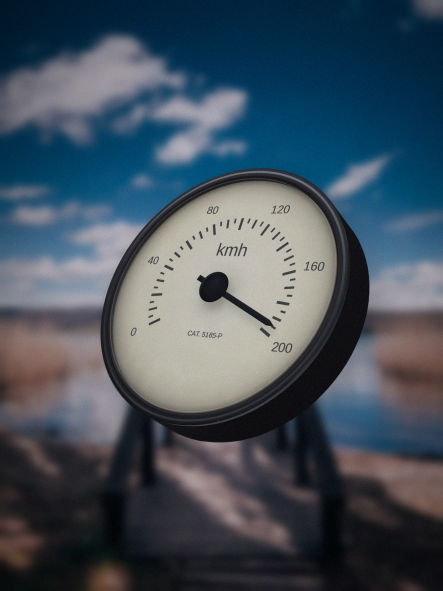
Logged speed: 195
